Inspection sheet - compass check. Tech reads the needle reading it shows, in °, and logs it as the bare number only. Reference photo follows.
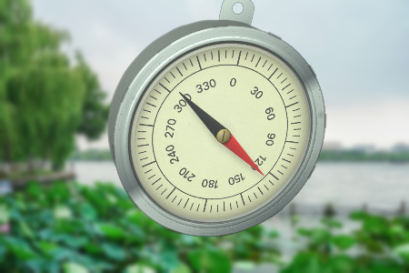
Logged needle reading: 125
